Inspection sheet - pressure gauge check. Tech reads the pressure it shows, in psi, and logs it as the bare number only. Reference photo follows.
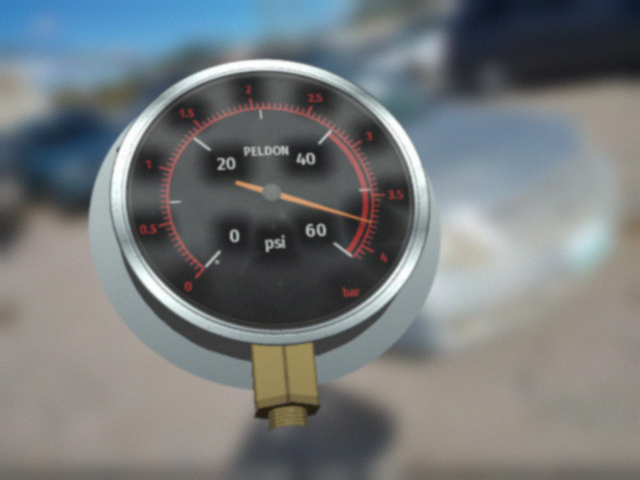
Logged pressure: 55
